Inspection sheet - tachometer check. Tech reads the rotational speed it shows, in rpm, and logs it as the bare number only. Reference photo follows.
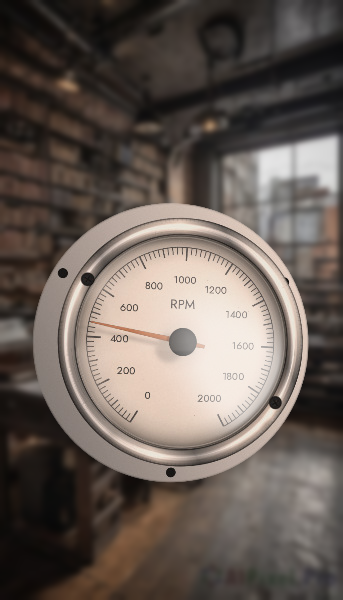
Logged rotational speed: 460
